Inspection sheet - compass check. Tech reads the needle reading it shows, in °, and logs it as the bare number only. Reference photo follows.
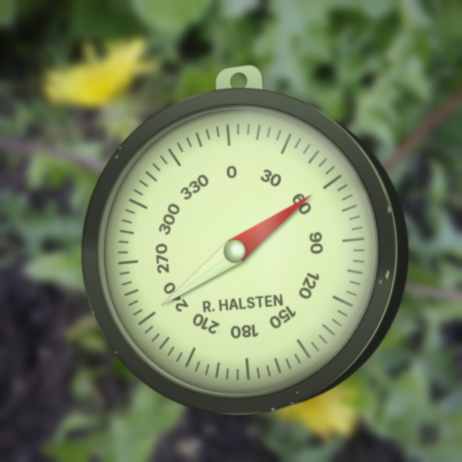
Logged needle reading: 60
